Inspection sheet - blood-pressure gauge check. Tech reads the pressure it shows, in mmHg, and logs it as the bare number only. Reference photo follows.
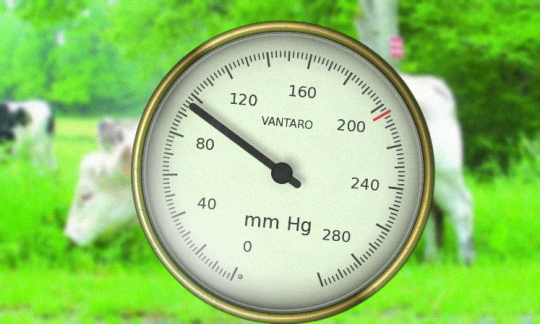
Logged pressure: 96
